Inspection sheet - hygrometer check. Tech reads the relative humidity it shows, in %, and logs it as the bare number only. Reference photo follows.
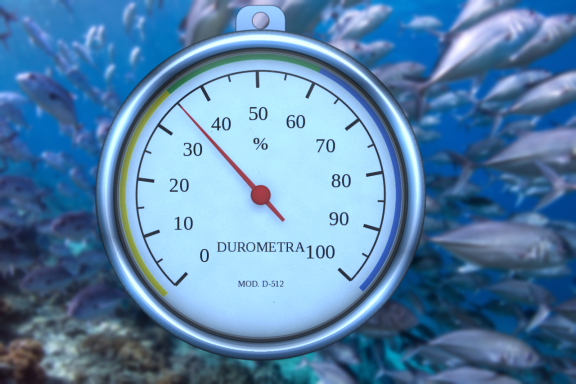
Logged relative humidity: 35
